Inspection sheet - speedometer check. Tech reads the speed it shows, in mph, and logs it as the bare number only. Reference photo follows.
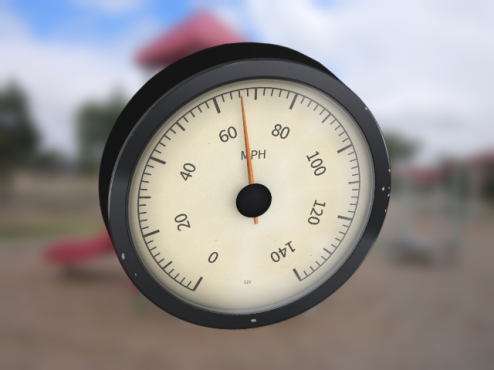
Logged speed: 66
